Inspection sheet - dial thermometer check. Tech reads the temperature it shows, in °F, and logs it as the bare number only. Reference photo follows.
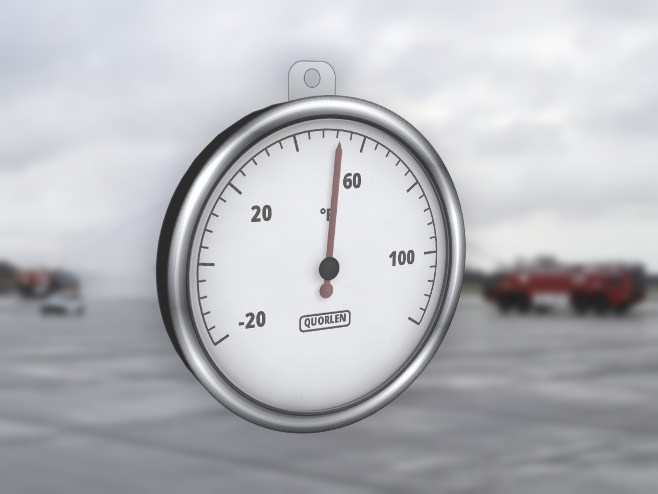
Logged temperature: 52
